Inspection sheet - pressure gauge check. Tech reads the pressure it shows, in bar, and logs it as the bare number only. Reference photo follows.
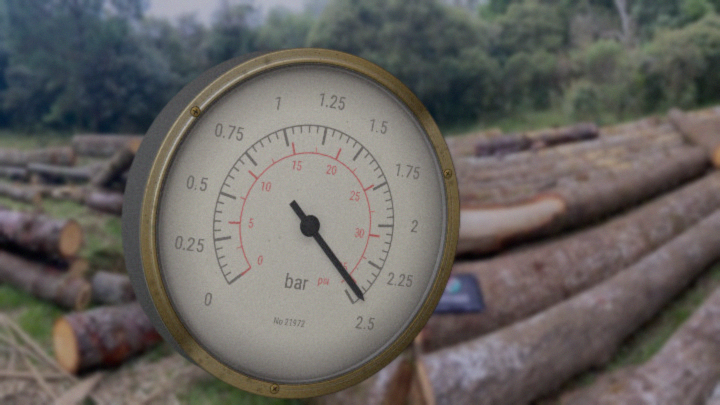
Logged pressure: 2.45
